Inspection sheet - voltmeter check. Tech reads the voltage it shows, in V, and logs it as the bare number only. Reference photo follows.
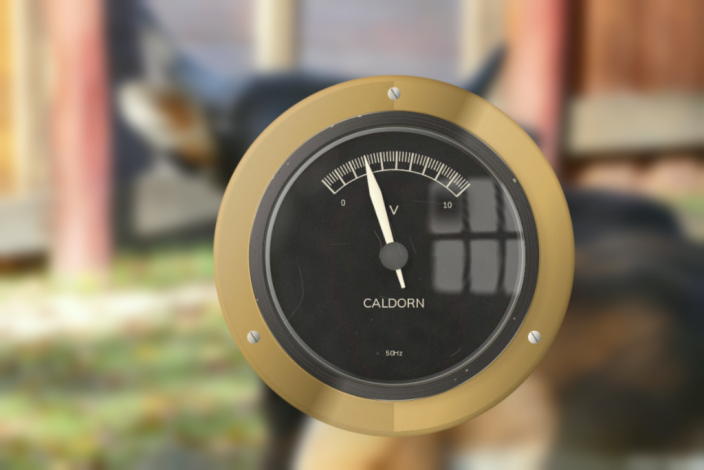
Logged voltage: 3
